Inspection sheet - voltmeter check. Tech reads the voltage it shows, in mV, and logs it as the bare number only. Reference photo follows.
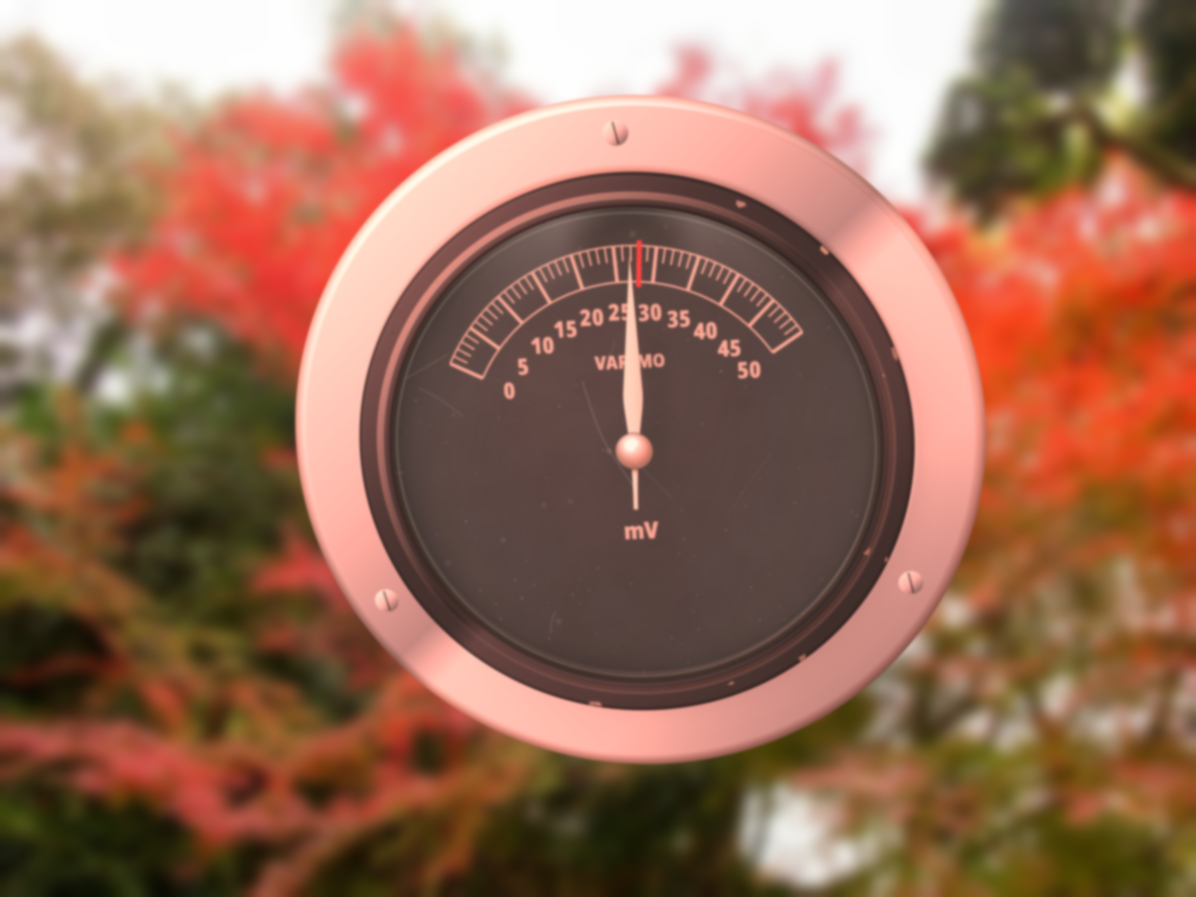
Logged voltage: 27
